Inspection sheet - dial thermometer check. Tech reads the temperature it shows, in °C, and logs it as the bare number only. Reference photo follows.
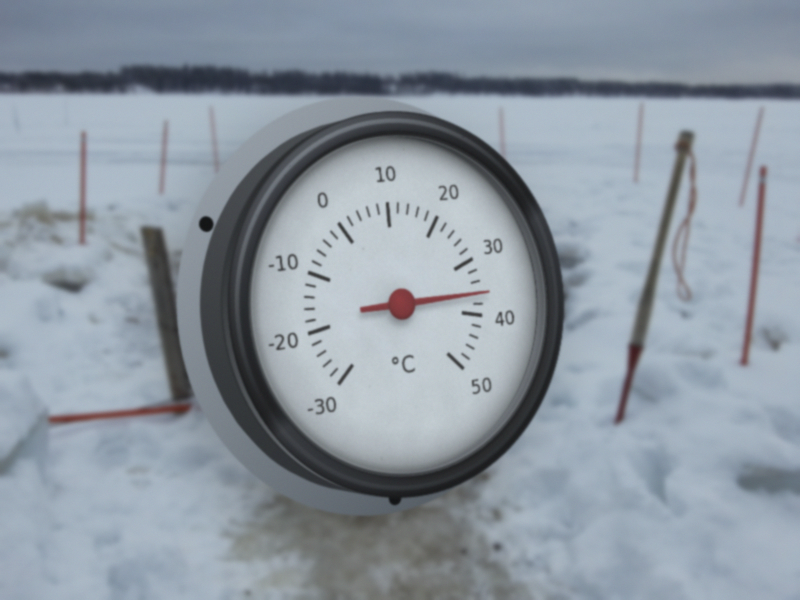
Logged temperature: 36
